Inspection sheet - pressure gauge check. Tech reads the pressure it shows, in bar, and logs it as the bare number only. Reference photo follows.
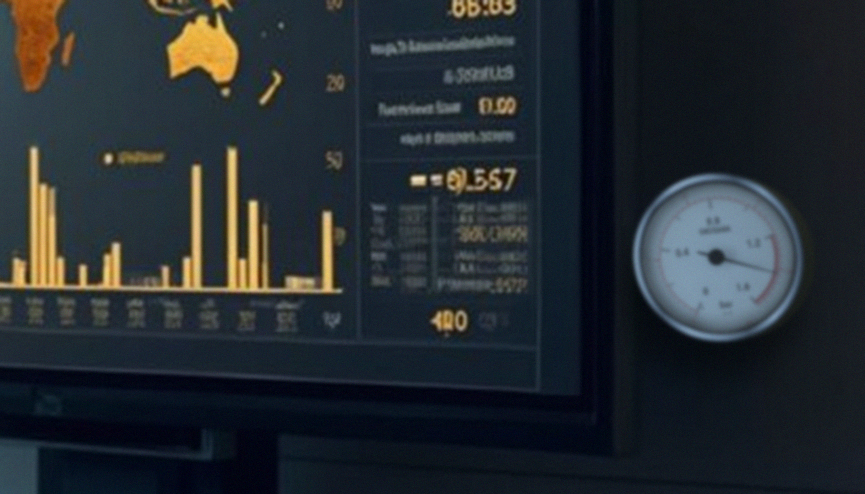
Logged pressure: 1.4
